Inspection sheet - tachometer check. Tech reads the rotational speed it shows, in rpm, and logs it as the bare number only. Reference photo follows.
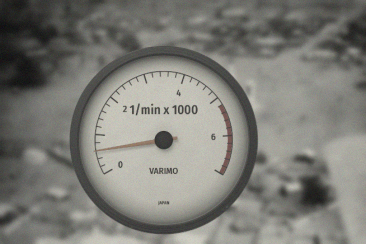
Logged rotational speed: 600
